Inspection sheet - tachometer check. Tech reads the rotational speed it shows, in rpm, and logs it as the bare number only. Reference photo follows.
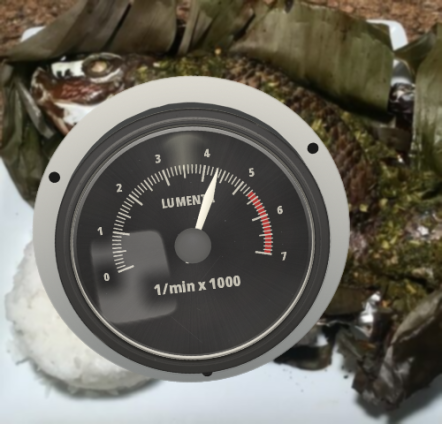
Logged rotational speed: 4300
